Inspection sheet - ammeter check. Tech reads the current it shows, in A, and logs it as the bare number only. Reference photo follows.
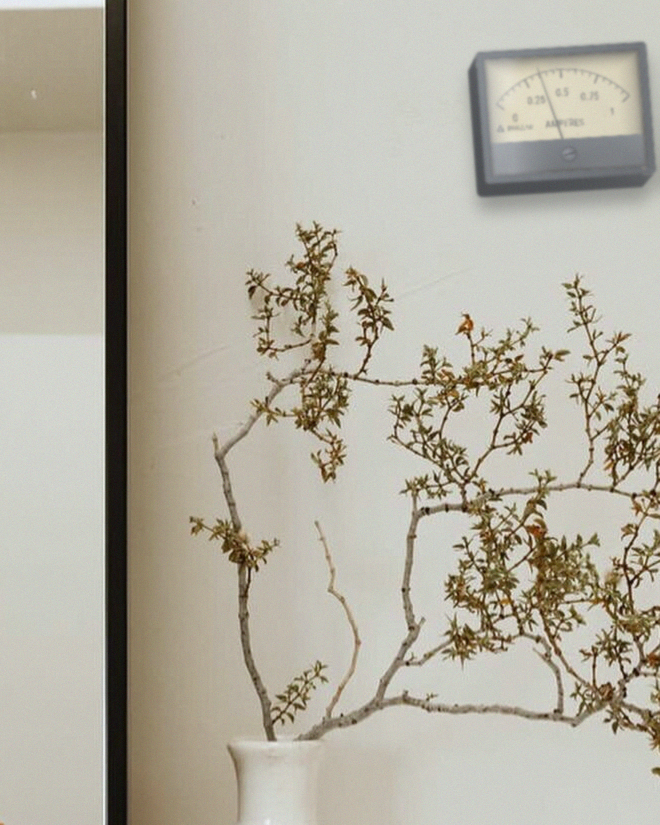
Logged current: 0.35
